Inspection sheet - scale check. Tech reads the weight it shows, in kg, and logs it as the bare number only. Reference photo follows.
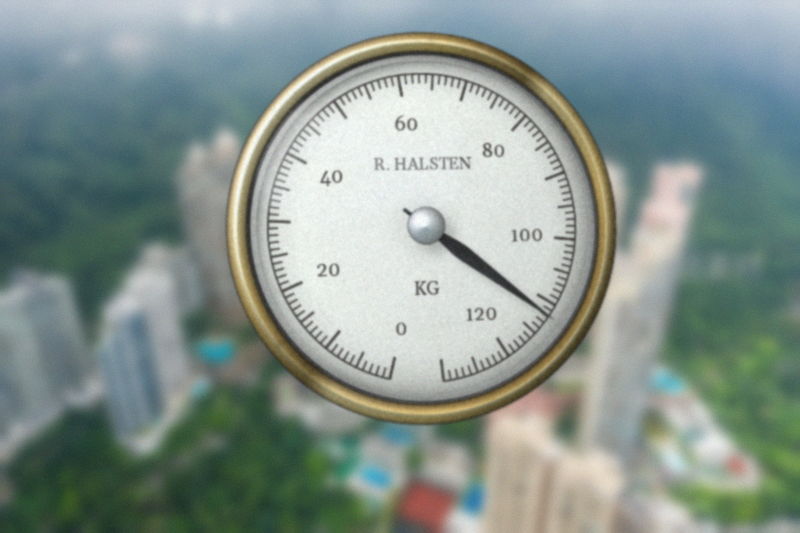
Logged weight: 112
